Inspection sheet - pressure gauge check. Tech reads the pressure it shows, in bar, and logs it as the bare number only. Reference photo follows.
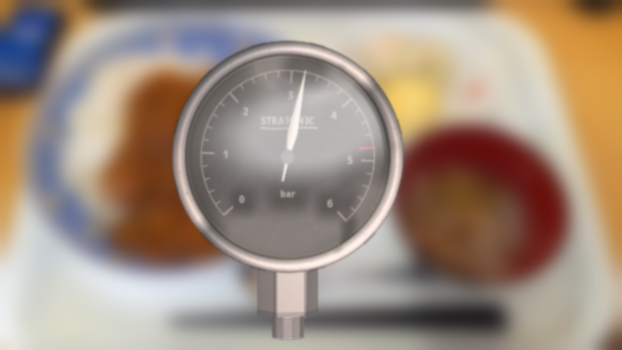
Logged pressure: 3.2
